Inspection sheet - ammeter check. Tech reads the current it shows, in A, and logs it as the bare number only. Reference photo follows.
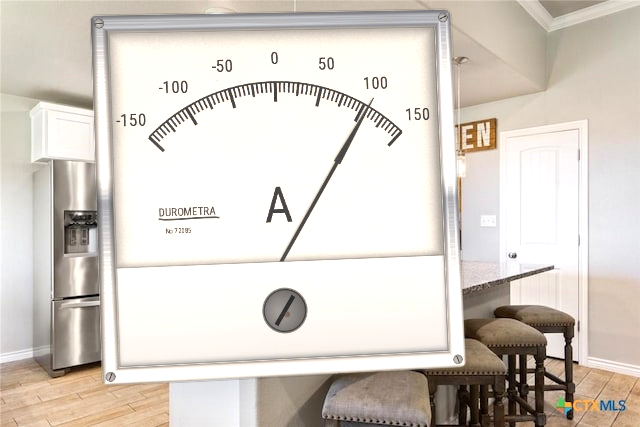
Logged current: 105
